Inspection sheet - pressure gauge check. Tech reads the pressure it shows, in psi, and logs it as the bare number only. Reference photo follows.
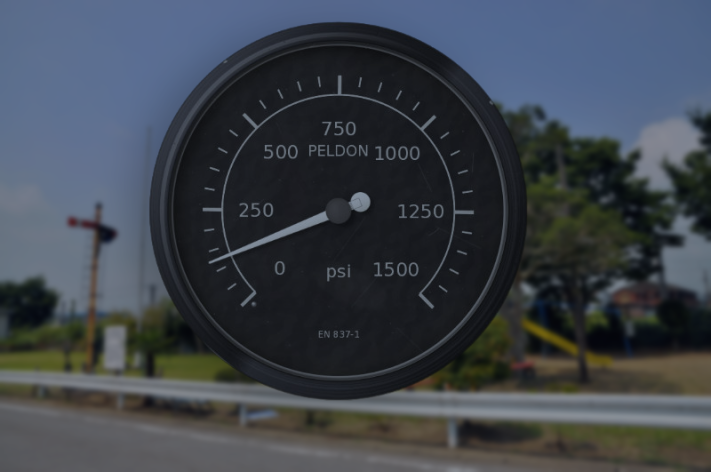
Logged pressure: 125
